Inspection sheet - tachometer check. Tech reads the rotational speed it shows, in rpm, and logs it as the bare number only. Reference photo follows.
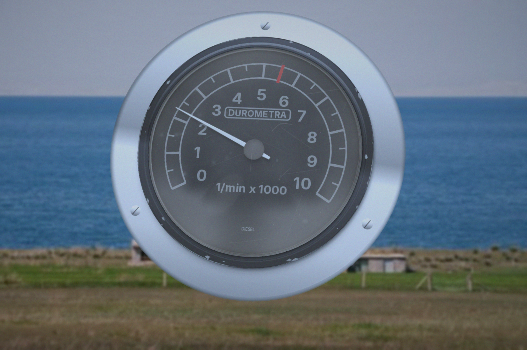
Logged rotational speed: 2250
